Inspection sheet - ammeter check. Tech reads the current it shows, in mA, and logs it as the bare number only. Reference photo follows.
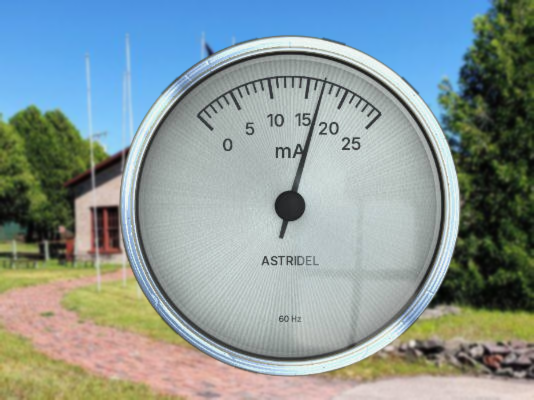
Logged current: 17
